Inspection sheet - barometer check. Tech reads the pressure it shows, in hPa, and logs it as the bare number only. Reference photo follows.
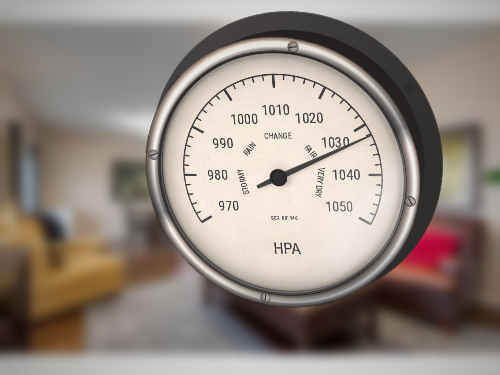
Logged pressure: 1032
